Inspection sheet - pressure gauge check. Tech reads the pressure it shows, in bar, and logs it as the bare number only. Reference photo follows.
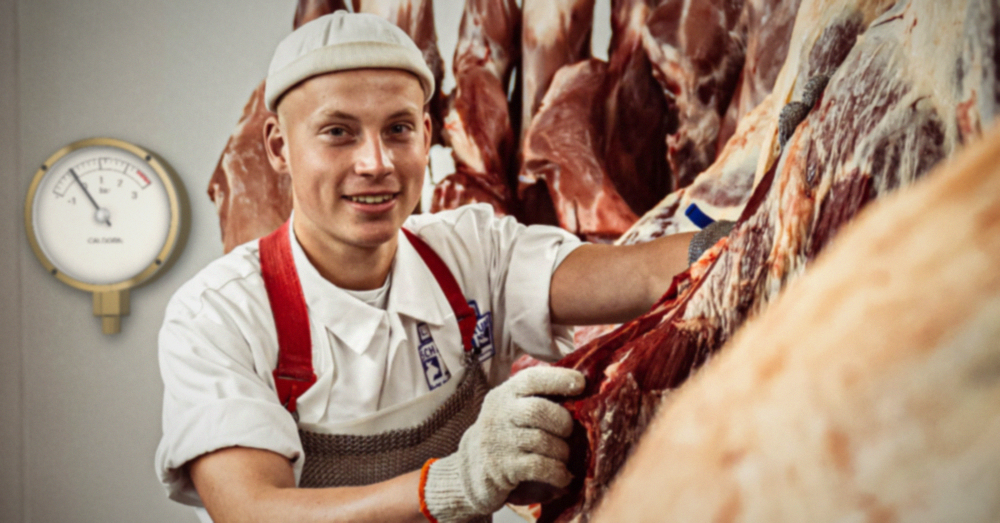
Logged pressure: 0
